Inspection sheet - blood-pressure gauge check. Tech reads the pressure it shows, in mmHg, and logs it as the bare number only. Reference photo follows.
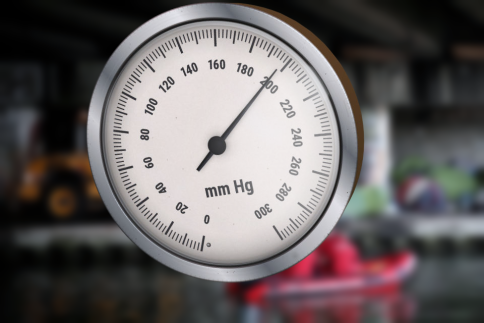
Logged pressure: 198
